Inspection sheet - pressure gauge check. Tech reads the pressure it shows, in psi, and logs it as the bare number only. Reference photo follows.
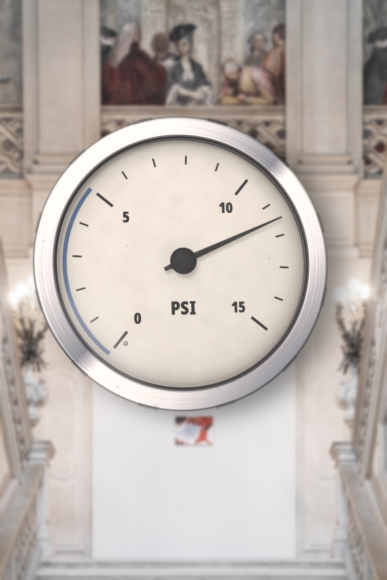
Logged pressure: 11.5
